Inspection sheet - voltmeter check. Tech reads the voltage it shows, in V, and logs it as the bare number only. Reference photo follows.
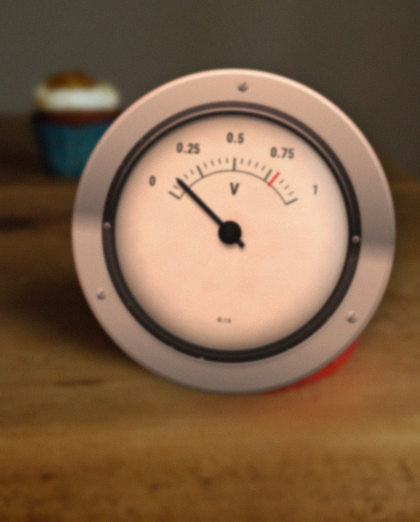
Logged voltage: 0.1
